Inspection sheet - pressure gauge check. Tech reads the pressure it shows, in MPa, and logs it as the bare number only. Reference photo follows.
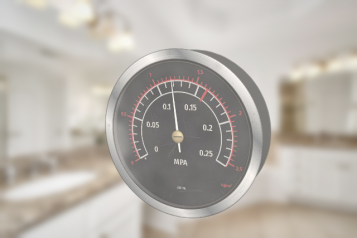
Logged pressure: 0.12
